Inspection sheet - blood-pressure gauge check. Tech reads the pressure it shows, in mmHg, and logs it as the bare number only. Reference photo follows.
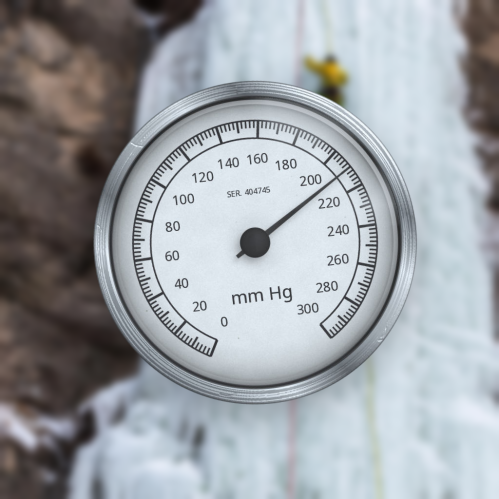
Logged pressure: 210
